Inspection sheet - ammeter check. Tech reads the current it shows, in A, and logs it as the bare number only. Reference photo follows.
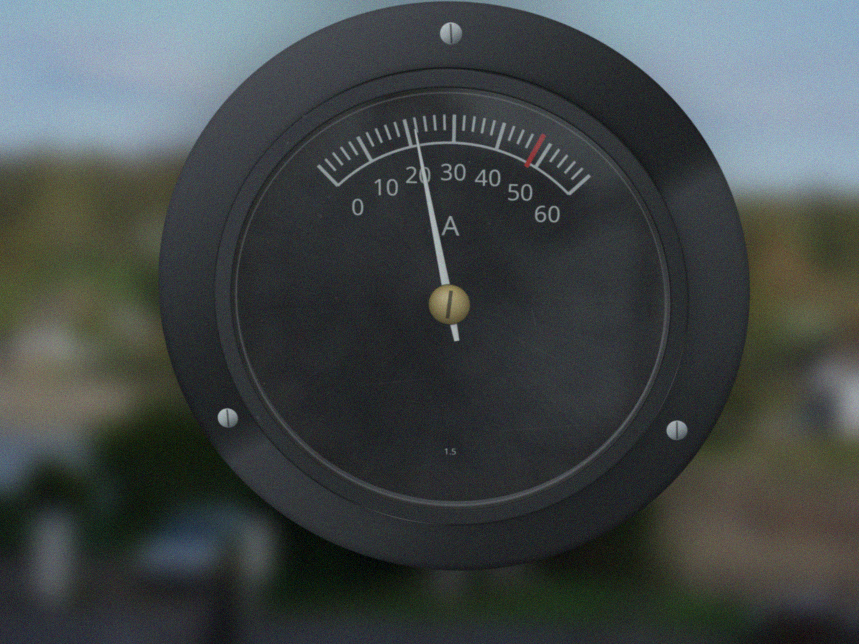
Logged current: 22
